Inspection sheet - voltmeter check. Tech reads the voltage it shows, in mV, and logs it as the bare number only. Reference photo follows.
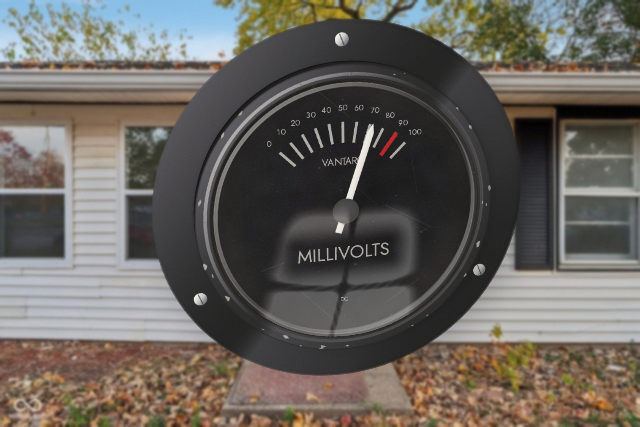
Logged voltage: 70
